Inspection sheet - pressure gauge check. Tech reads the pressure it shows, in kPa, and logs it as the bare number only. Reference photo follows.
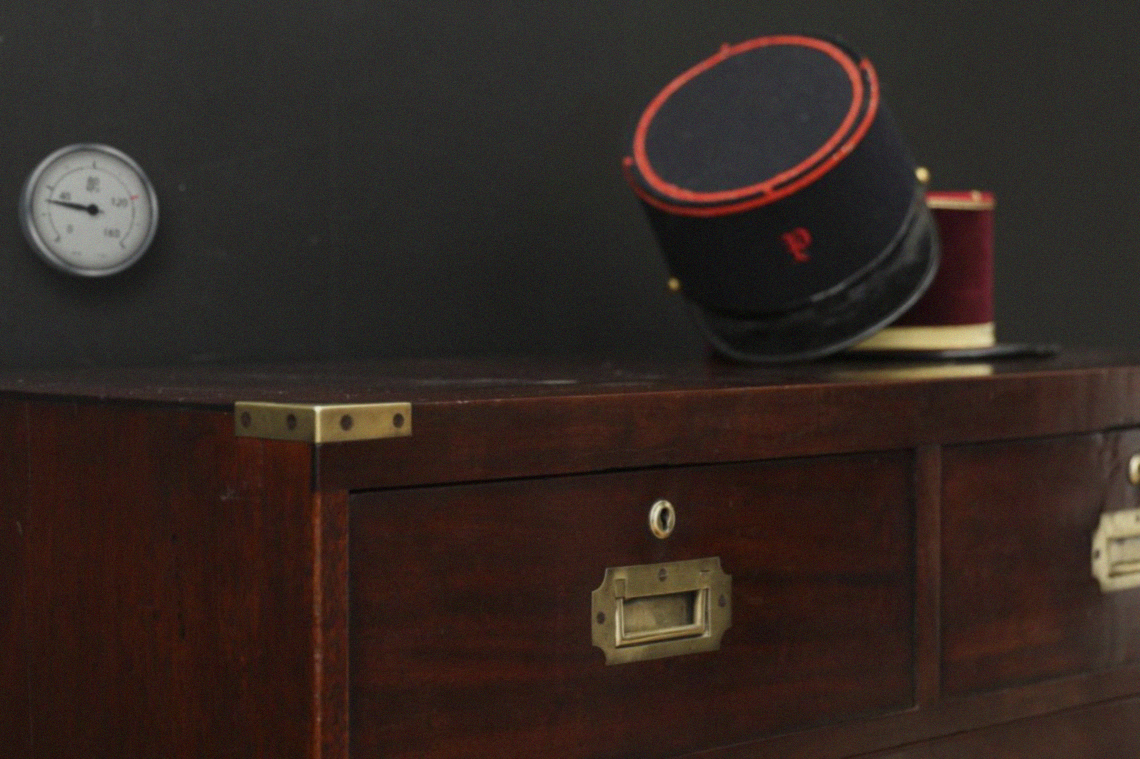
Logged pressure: 30
